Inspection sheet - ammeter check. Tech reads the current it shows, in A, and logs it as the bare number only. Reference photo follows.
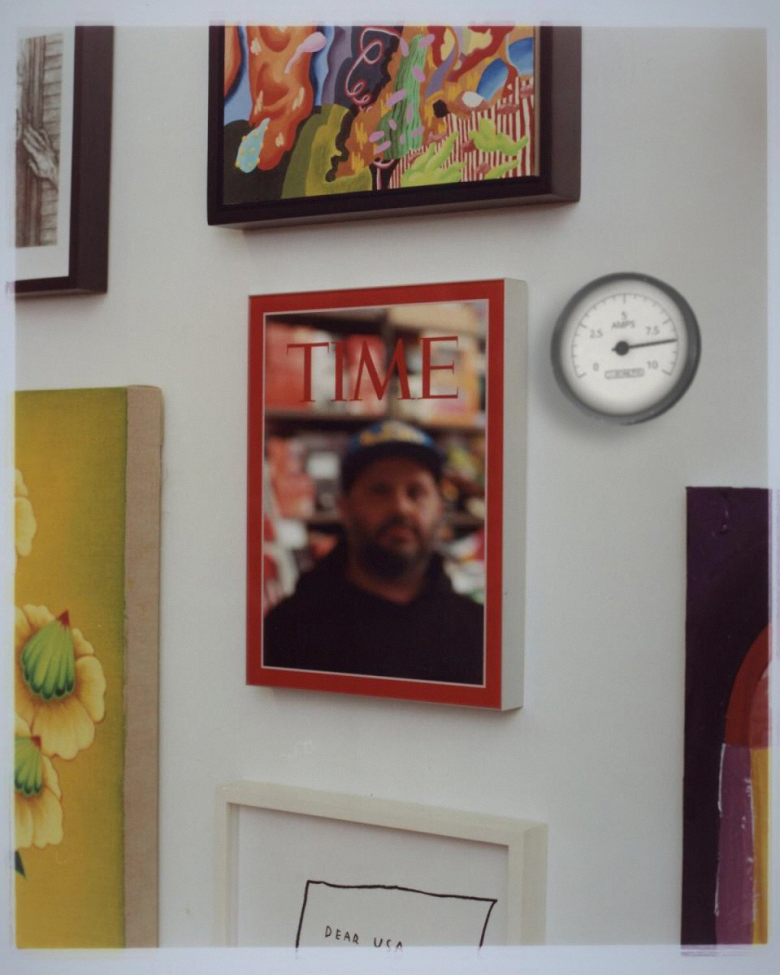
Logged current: 8.5
